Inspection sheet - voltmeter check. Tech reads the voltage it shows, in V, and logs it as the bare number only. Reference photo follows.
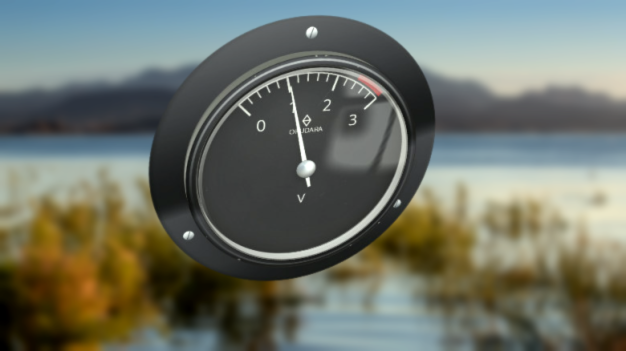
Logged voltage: 1
